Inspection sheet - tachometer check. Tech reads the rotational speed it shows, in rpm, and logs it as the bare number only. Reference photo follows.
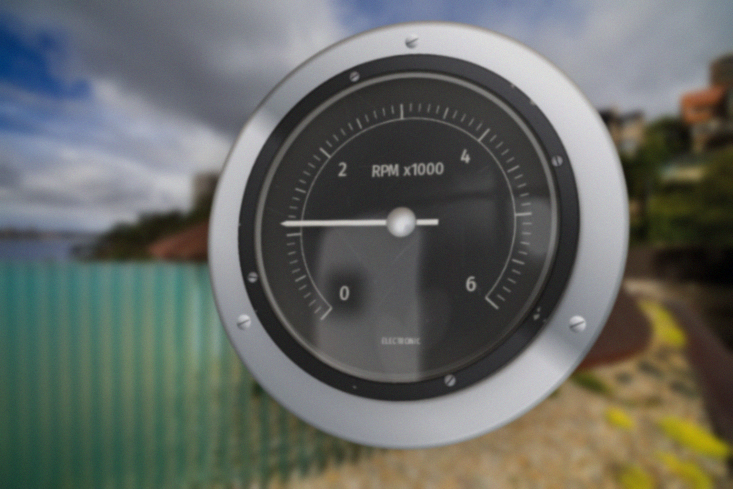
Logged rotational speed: 1100
